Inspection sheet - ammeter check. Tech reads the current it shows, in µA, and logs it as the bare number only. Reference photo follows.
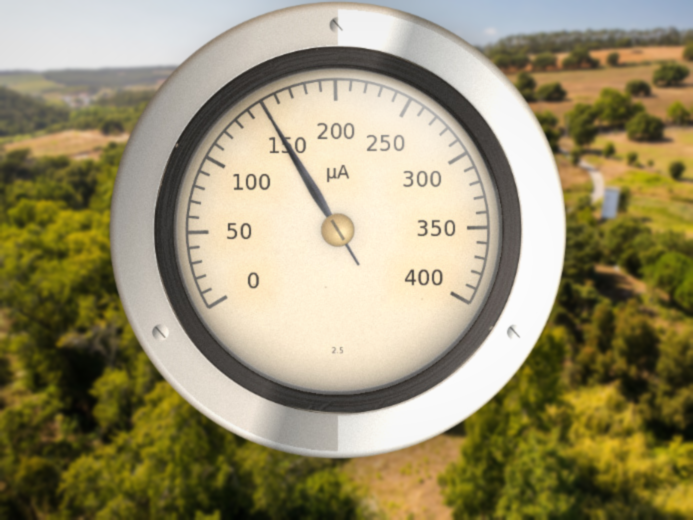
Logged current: 150
